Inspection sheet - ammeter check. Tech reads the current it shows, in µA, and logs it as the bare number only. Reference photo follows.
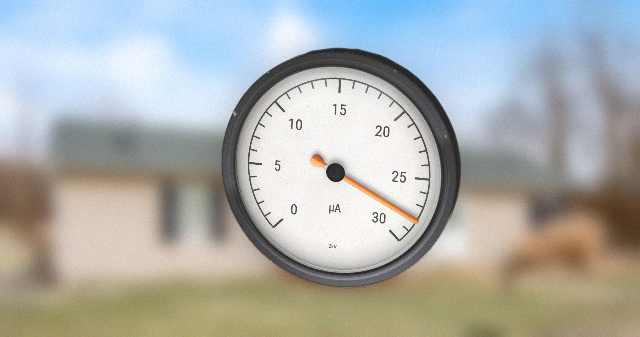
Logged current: 28
